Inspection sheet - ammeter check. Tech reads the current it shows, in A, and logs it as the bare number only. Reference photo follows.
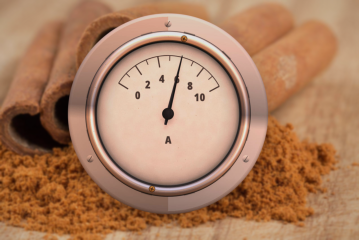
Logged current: 6
